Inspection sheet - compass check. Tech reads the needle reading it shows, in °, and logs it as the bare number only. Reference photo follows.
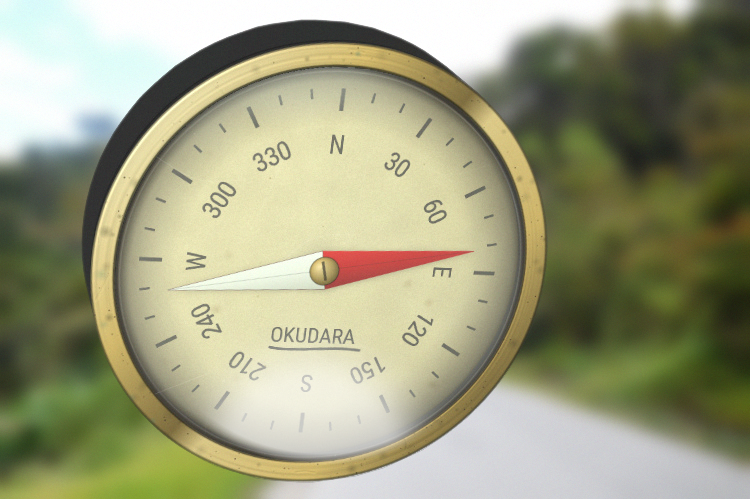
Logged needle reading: 80
